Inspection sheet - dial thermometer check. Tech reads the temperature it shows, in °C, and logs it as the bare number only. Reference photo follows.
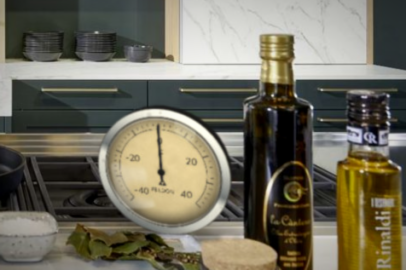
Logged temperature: 0
